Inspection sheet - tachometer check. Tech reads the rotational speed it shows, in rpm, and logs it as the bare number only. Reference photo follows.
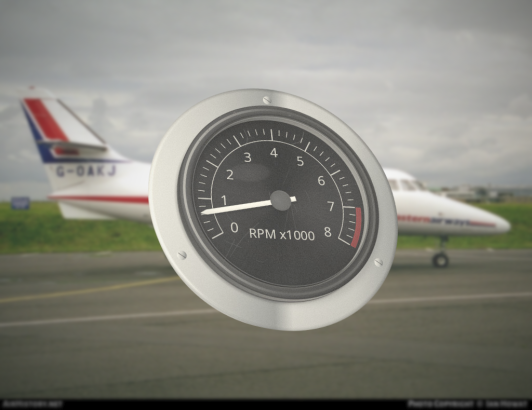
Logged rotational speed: 600
